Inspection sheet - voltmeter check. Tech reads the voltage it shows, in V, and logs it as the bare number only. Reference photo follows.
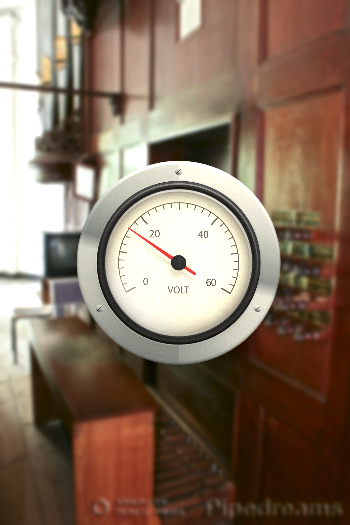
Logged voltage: 16
